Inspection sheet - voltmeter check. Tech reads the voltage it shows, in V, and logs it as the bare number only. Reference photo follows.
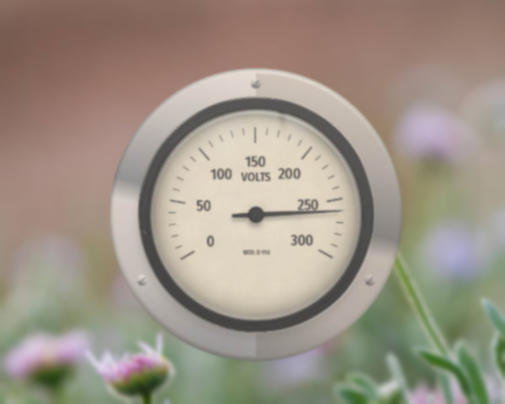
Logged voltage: 260
